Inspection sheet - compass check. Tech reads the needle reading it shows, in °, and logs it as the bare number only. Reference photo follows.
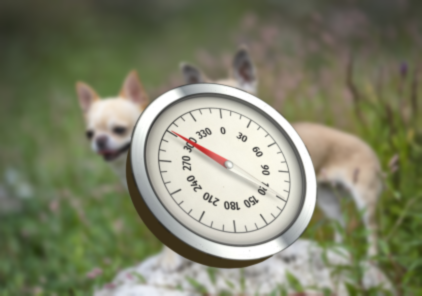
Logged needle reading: 300
